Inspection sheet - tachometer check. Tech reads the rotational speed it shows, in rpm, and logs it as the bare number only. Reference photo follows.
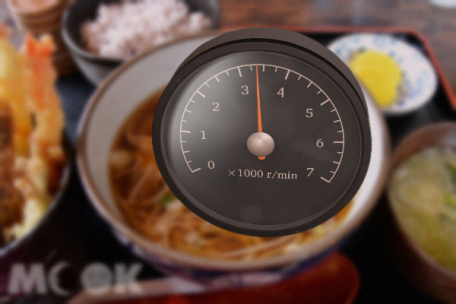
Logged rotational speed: 3375
